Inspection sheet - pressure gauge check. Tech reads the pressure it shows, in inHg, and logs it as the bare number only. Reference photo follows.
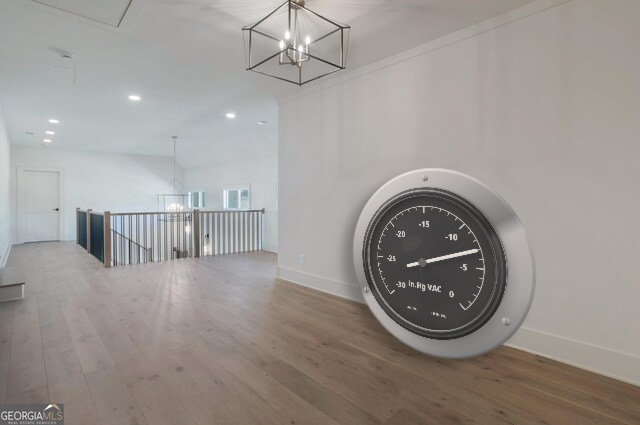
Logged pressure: -7
